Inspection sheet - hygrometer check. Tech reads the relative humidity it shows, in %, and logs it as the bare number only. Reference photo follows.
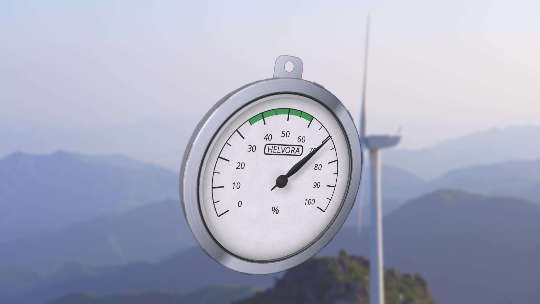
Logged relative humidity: 70
